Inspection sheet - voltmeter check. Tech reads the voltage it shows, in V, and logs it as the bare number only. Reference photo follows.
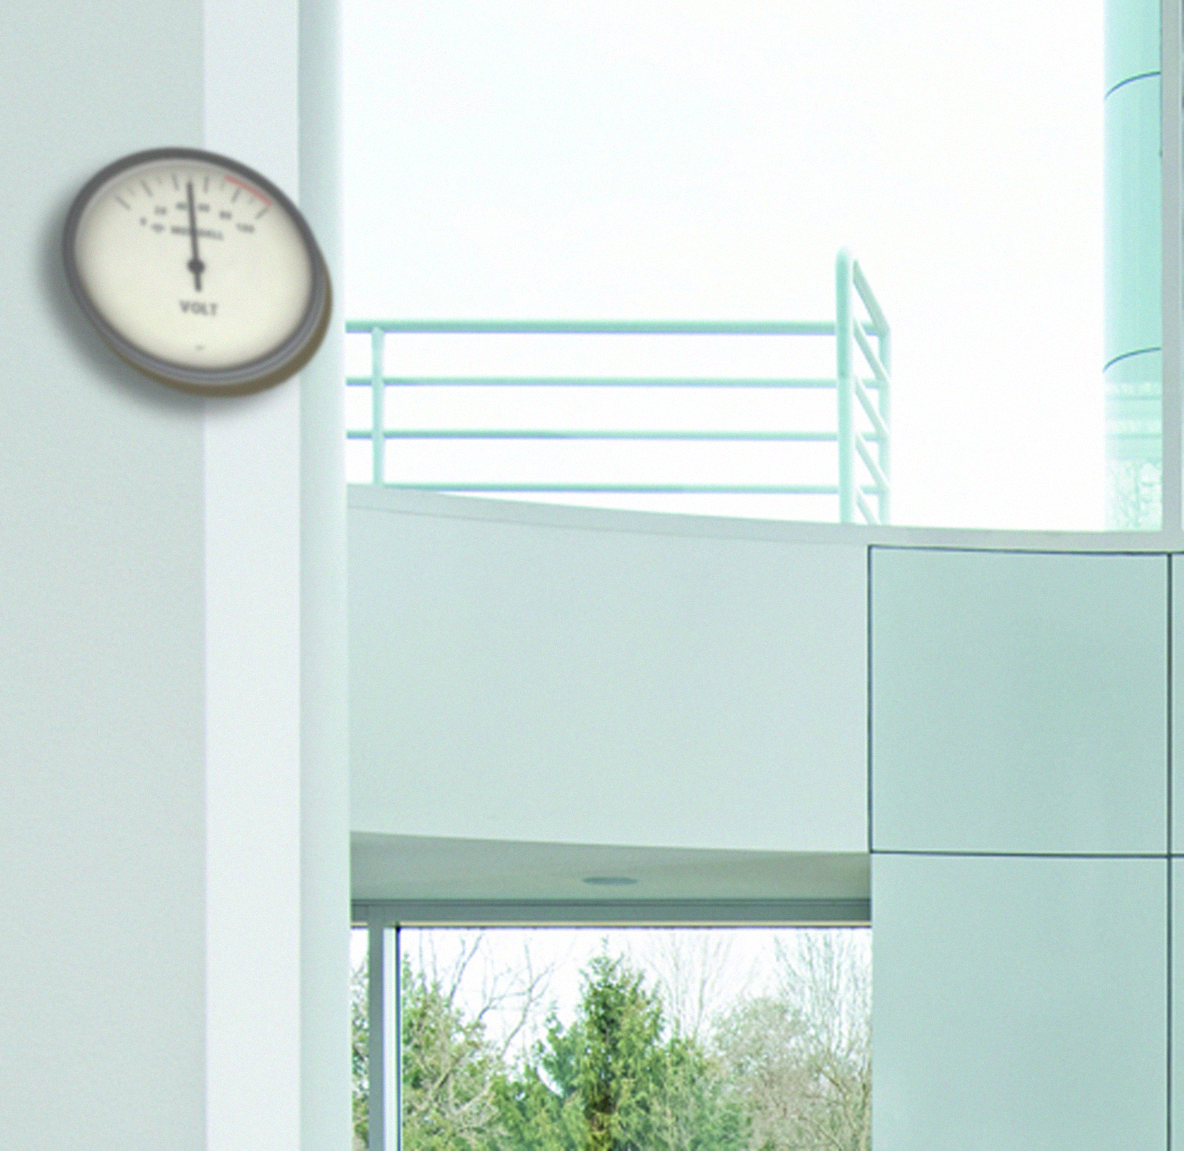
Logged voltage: 50
